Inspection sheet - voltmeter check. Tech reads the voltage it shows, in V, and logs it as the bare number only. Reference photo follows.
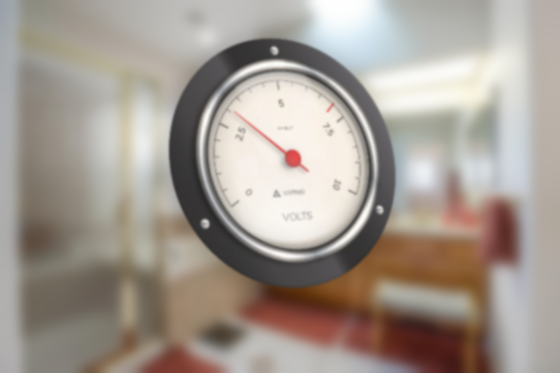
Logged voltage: 3
